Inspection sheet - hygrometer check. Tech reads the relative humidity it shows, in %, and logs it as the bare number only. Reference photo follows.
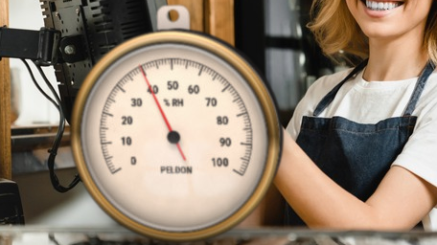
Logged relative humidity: 40
